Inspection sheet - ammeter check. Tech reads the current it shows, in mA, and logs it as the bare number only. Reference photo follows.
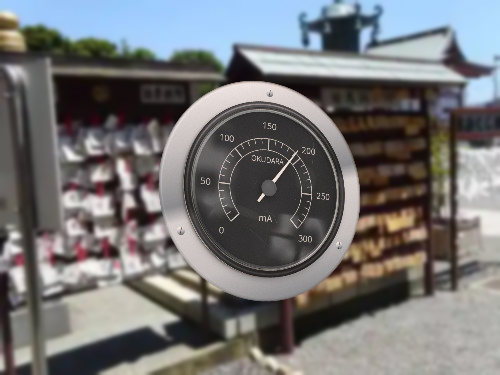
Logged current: 190
